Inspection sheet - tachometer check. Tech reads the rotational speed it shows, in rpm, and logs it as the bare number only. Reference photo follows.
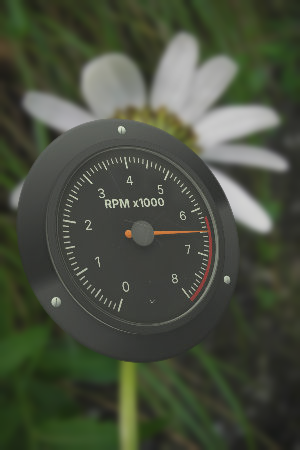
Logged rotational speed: 6500
